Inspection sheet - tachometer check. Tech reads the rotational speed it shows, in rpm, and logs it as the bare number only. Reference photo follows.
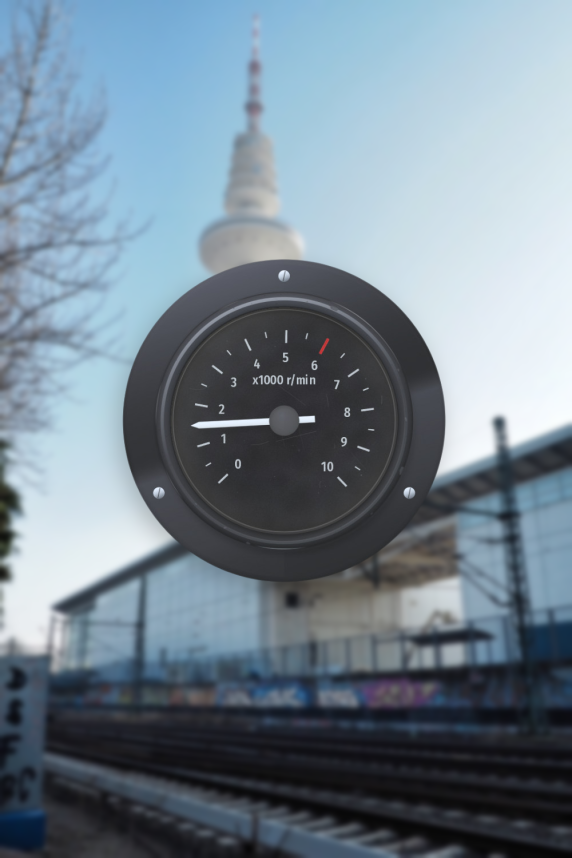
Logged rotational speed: 1500
